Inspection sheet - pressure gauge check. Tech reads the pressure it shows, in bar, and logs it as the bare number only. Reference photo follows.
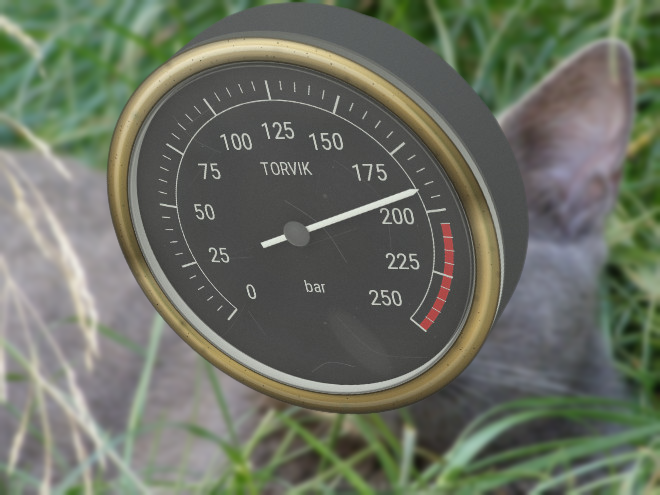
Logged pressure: 190
